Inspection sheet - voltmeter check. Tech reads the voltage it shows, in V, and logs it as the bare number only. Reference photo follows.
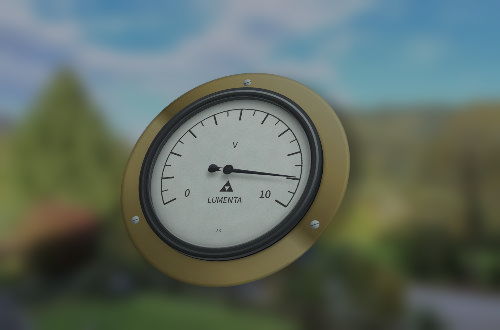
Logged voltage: 9
